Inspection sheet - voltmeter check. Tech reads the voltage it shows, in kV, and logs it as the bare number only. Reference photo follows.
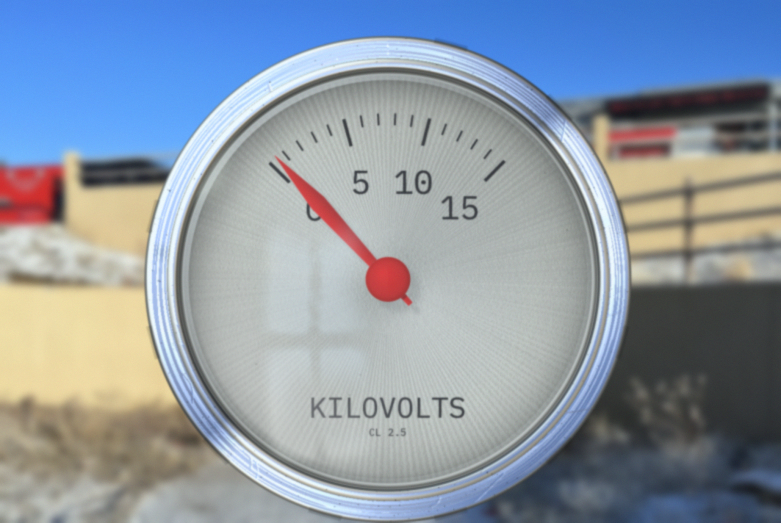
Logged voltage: 0.5
